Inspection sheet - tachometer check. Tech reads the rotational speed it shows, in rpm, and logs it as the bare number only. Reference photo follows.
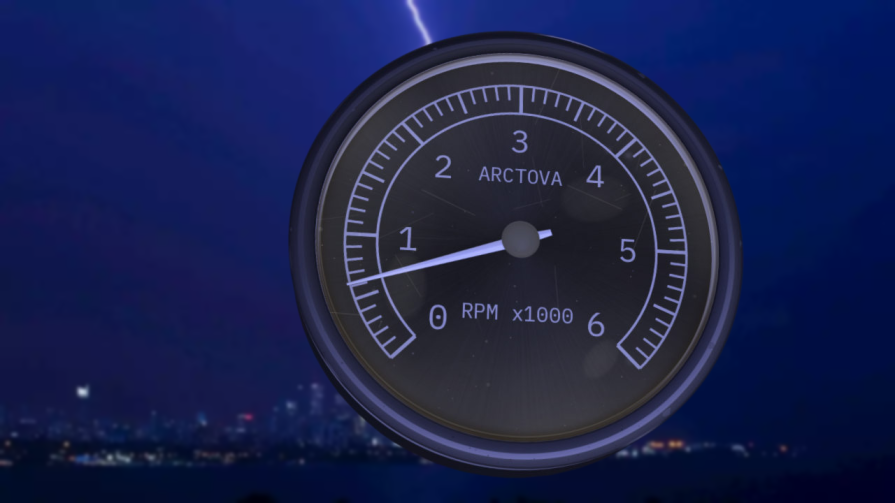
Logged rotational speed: 600
